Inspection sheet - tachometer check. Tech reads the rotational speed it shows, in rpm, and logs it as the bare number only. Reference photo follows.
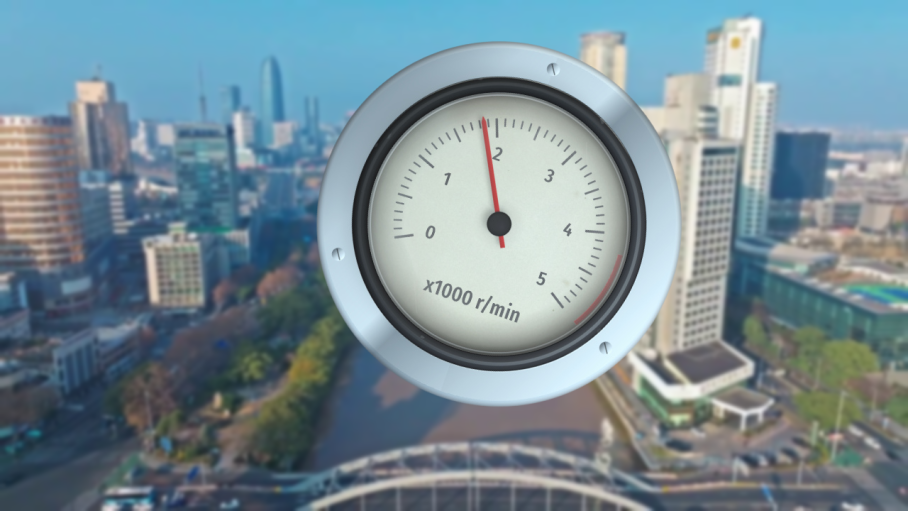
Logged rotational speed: 1850
